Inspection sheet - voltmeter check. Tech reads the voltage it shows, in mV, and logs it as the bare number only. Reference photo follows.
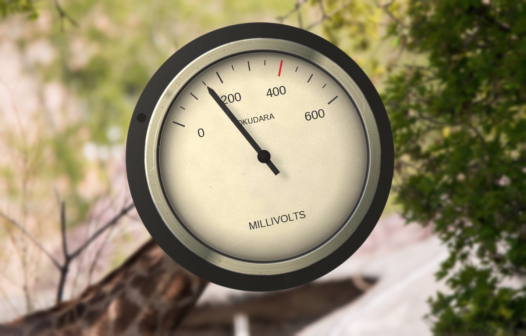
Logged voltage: 150
